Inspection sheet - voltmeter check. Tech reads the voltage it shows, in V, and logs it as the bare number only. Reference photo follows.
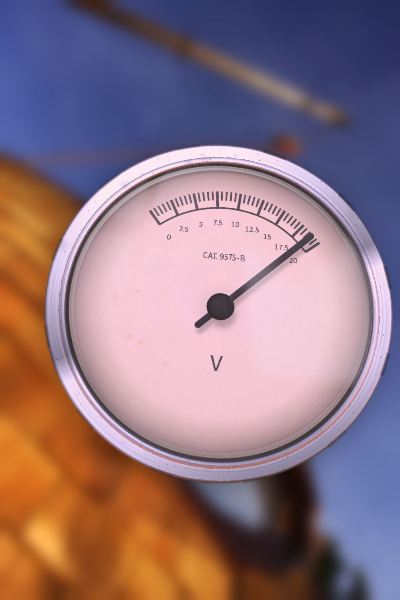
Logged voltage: 19
